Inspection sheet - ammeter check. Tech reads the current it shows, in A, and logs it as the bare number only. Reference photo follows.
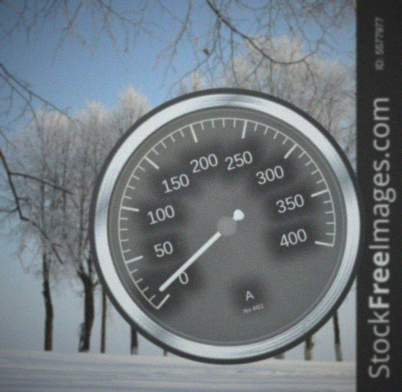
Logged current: 10
